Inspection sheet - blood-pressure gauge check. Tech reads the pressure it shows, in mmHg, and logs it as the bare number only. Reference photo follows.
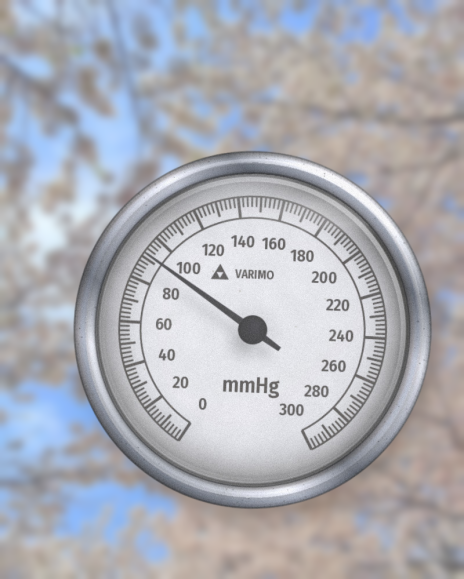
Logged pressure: 92
